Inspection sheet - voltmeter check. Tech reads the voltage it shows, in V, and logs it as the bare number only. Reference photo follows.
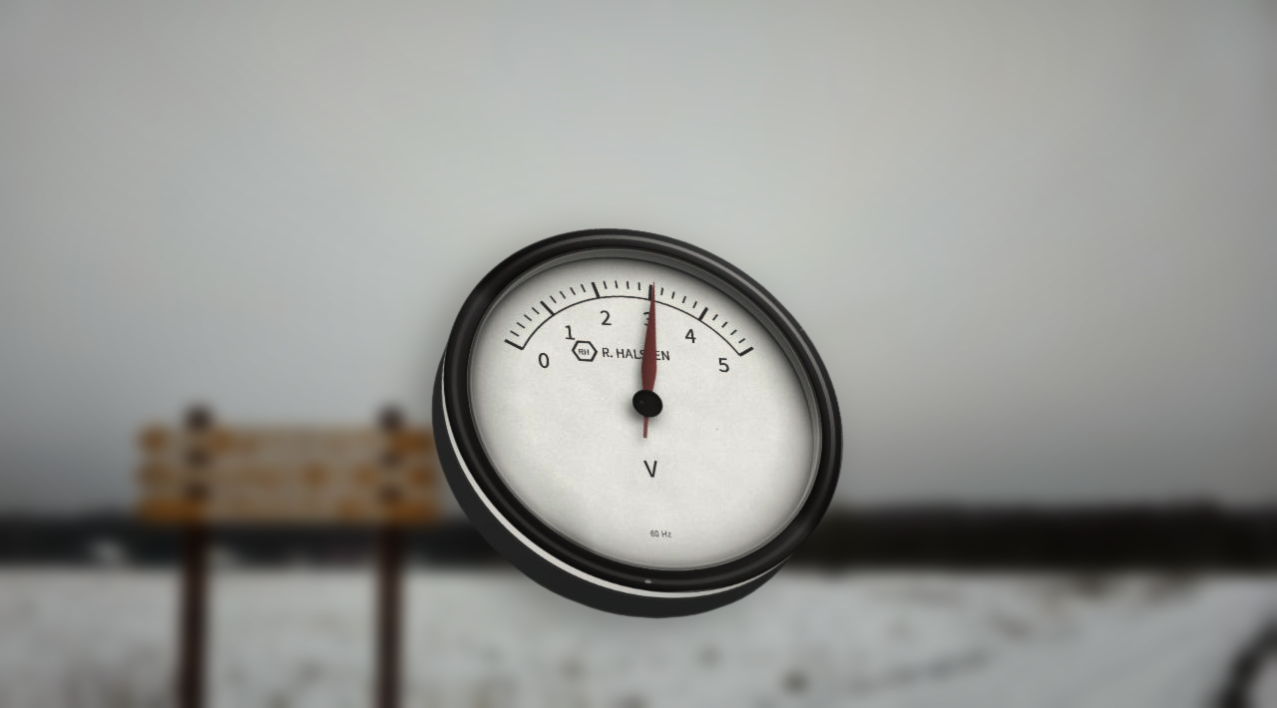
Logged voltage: 3
